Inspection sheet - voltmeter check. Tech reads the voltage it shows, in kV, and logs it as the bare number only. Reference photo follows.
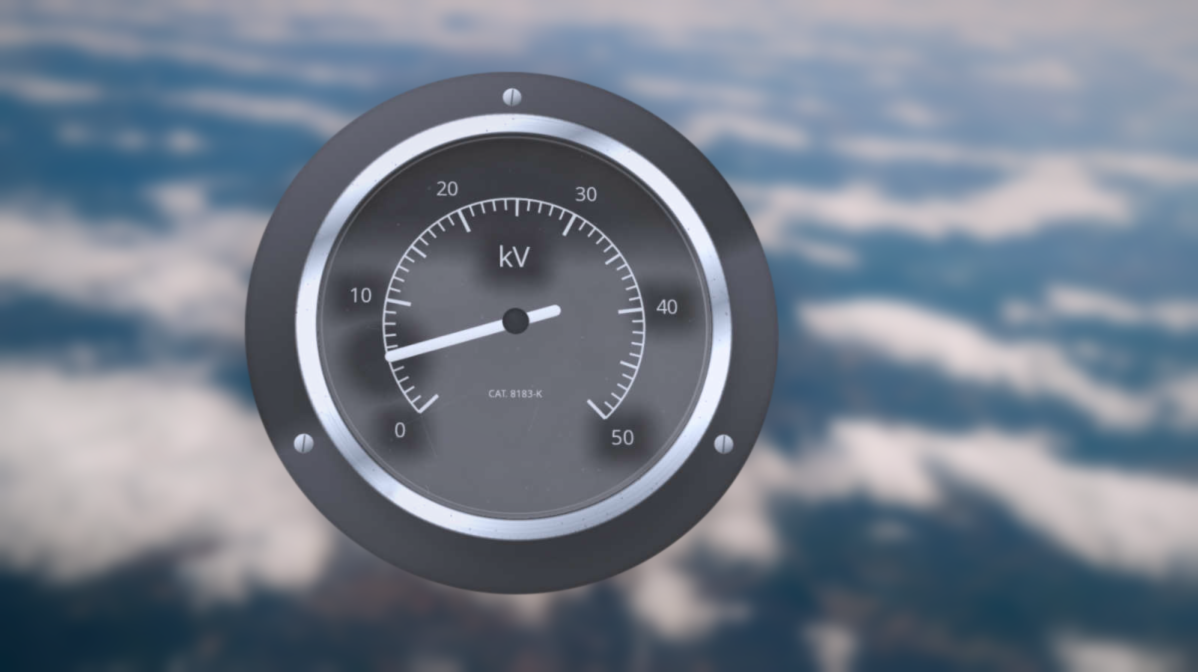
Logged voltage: 5
